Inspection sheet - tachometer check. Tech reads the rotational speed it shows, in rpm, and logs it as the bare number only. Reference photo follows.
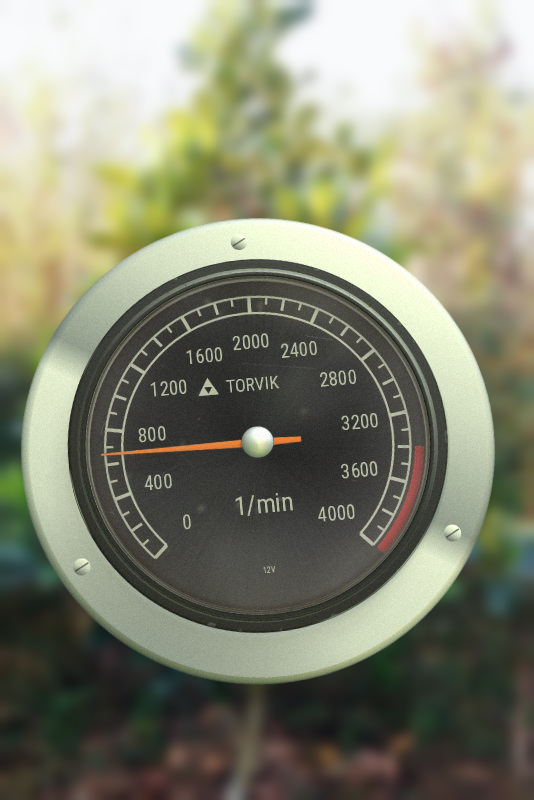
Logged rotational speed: 650
